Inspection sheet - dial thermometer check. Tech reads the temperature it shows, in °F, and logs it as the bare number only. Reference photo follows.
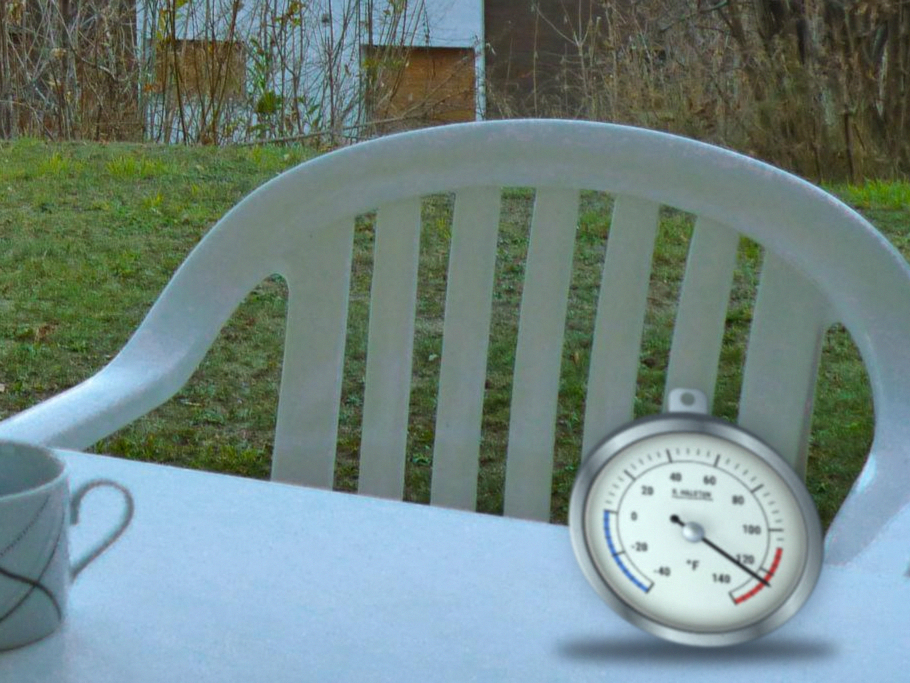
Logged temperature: 124
